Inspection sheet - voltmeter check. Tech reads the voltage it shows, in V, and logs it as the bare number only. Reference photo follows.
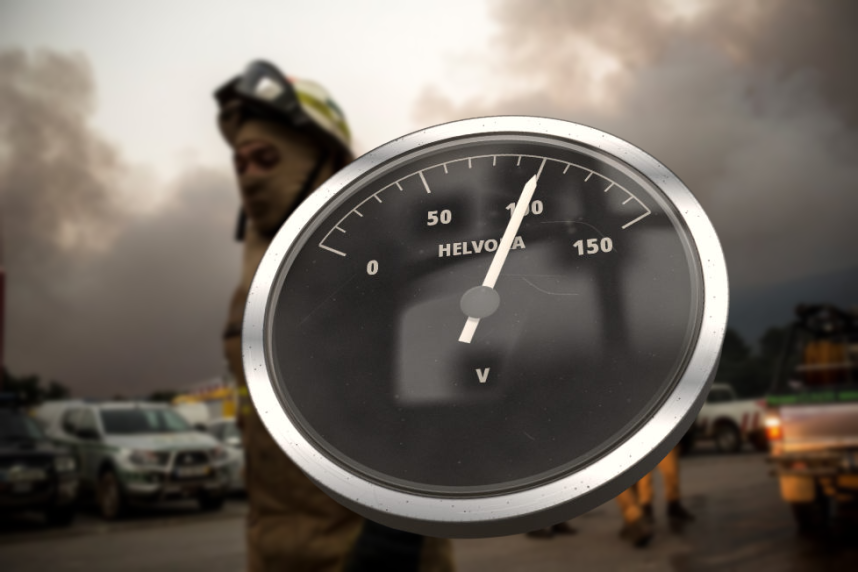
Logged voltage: 100
